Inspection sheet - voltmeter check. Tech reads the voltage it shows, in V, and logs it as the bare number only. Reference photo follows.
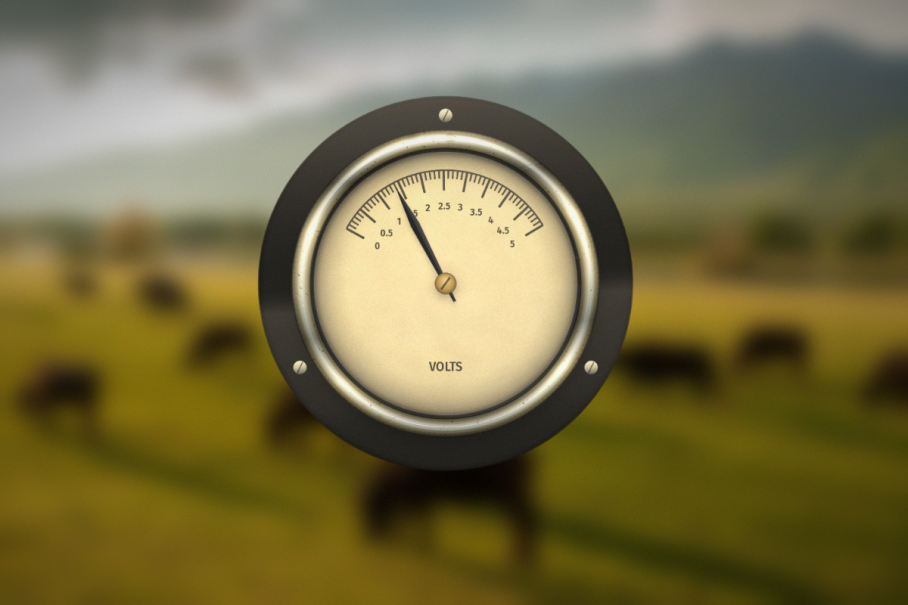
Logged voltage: 1.4
